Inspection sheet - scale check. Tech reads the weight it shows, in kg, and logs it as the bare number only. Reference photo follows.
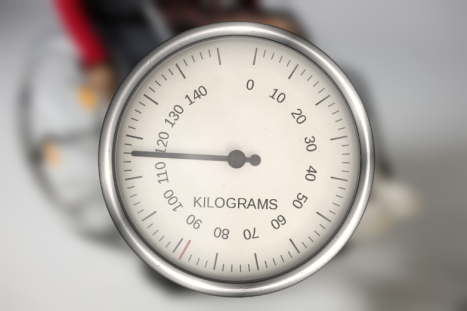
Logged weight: 116
